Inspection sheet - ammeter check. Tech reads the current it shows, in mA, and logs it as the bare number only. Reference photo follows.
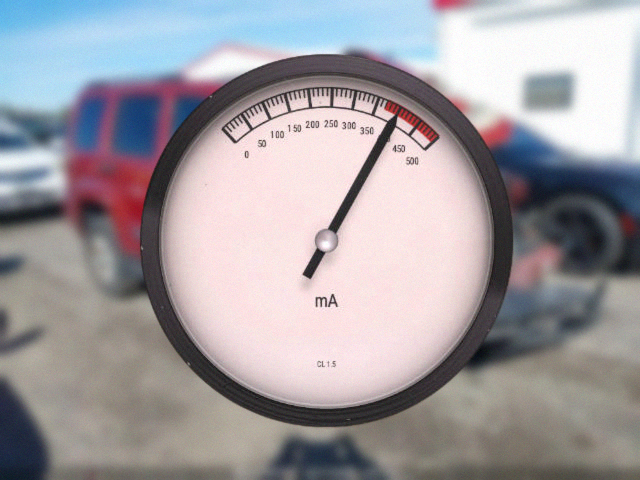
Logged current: 400
